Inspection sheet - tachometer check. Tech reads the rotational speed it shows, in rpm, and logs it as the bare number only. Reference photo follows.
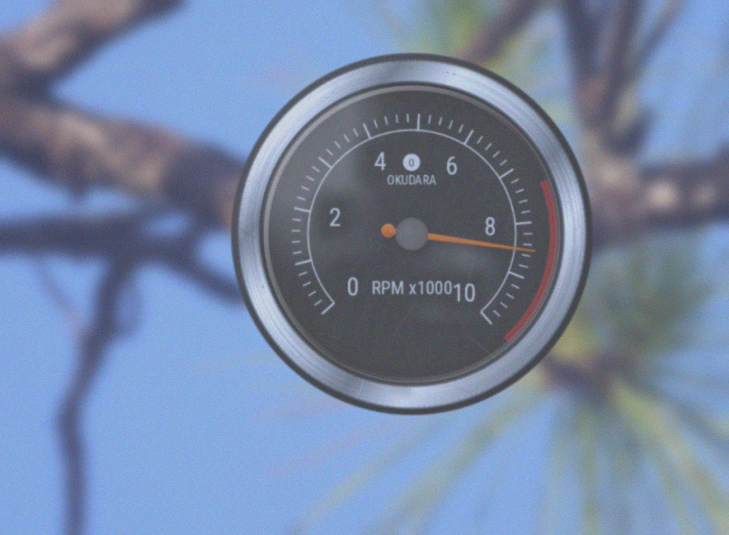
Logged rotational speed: 8500
